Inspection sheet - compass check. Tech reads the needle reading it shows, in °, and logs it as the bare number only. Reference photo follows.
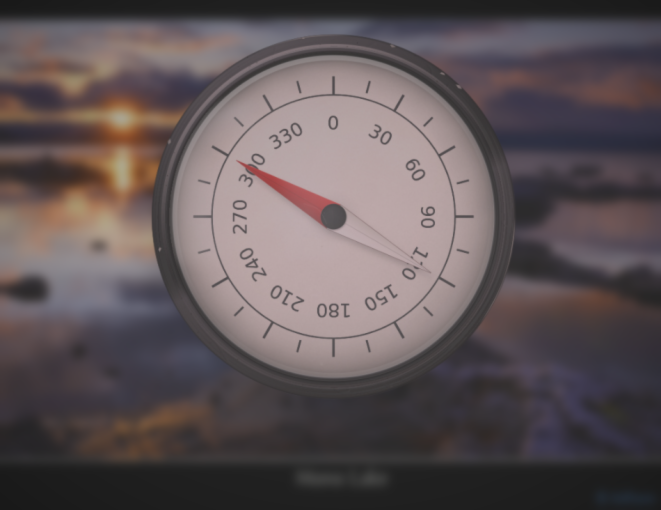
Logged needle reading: 300
